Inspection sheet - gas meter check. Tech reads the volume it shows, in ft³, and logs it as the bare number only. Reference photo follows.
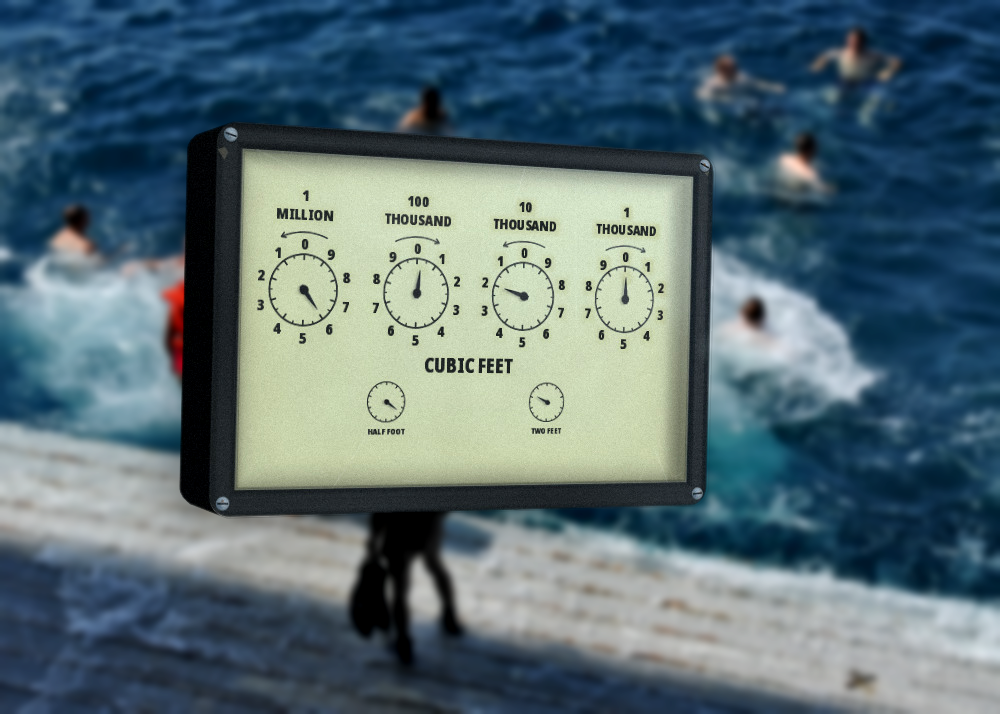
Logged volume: 602000
